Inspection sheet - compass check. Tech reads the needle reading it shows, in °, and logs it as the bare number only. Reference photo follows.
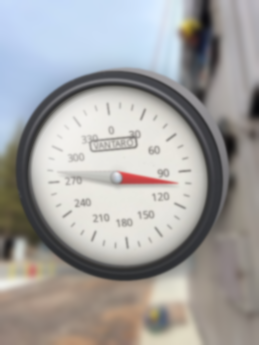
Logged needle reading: 100
